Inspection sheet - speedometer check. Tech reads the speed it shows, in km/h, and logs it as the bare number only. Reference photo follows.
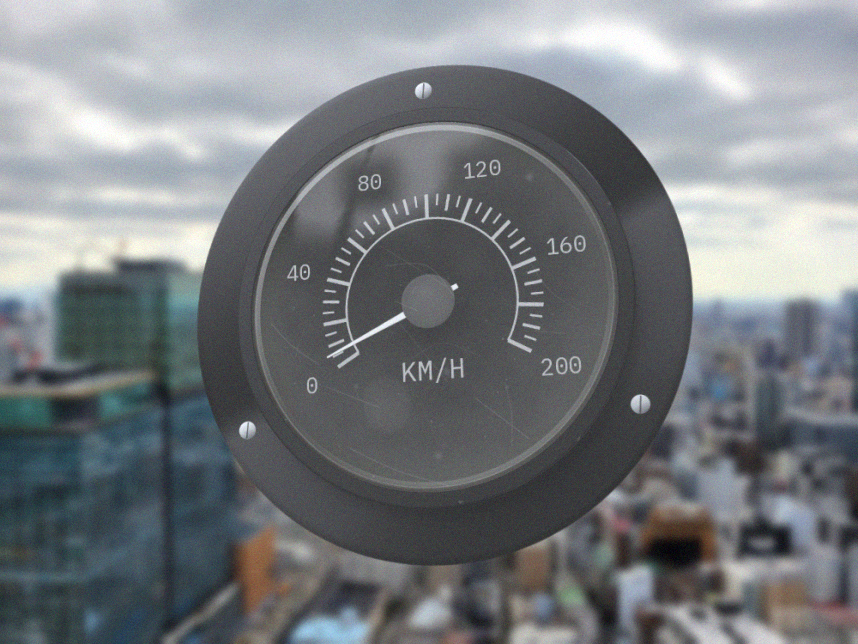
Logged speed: 5
